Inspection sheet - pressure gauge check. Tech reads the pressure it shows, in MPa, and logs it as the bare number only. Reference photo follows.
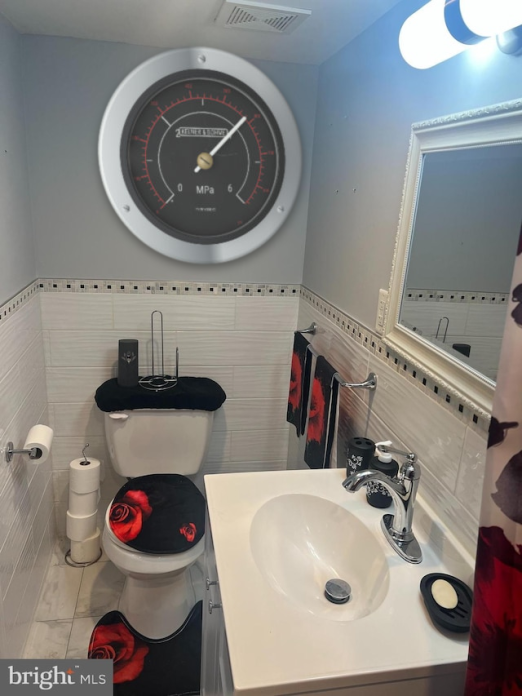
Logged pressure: 4
